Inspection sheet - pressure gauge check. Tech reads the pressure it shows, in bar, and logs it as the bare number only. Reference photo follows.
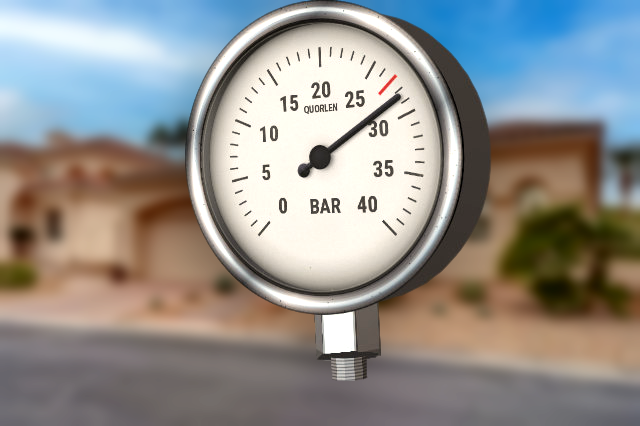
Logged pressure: 28.5
